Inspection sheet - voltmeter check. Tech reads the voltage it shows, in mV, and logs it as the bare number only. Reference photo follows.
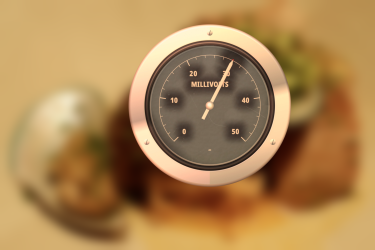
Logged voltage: 30
